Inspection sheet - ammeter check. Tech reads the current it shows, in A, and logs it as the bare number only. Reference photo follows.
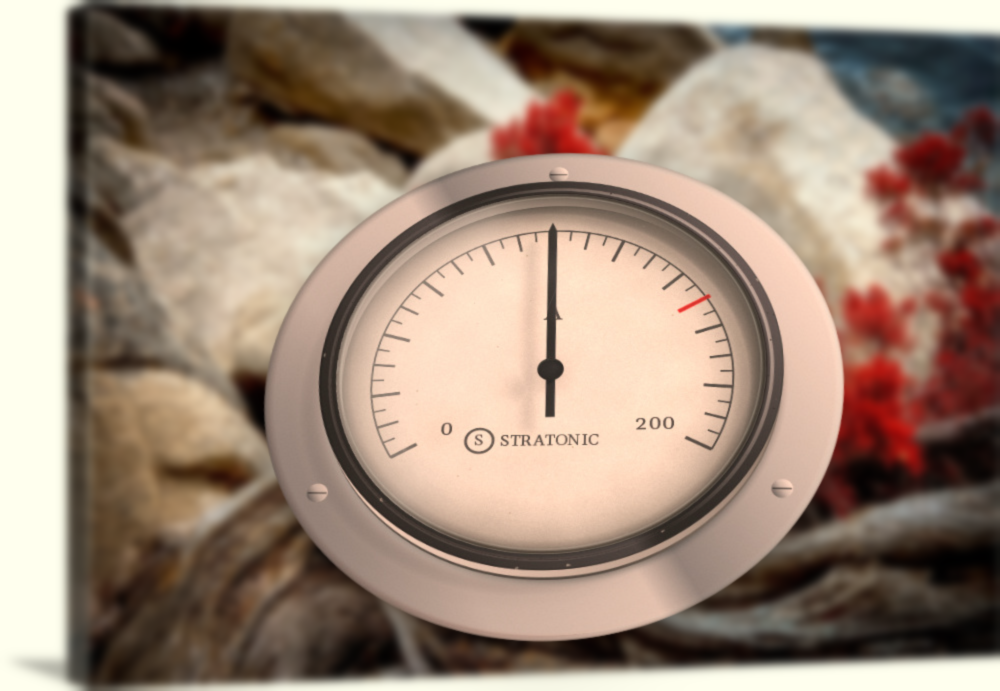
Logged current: 100
